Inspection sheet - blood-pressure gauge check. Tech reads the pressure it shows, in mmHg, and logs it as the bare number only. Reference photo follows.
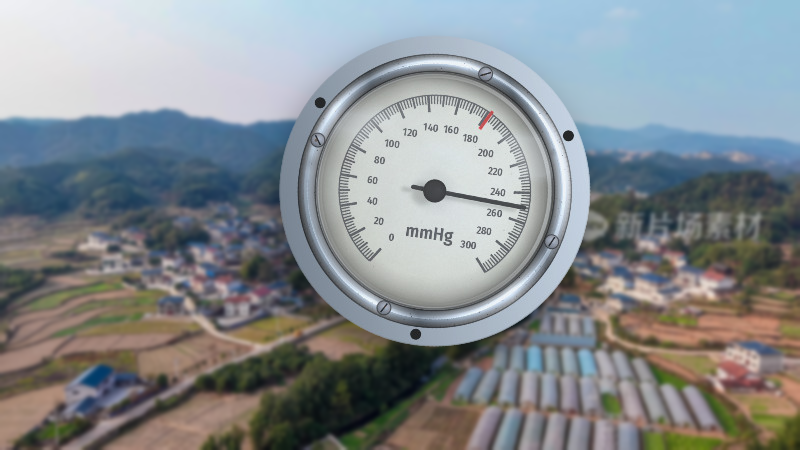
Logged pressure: 250
